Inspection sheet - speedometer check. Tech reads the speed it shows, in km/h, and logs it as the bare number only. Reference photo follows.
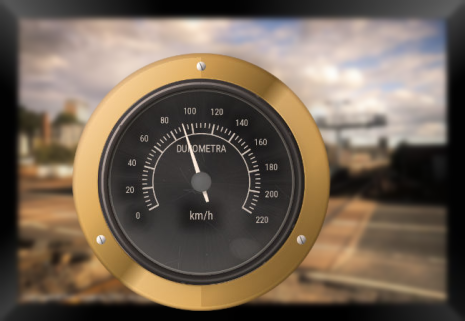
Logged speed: 92
